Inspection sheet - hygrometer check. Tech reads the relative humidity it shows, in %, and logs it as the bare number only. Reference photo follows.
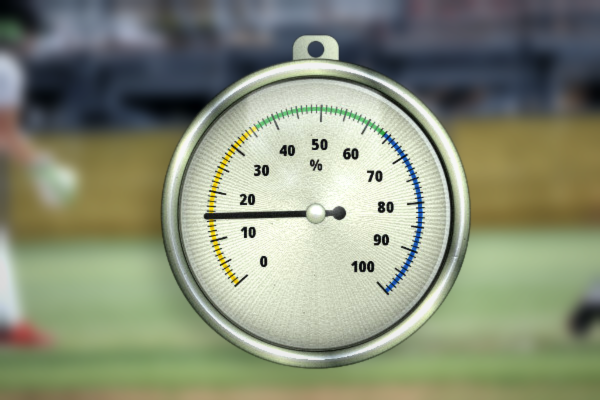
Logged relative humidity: 15
